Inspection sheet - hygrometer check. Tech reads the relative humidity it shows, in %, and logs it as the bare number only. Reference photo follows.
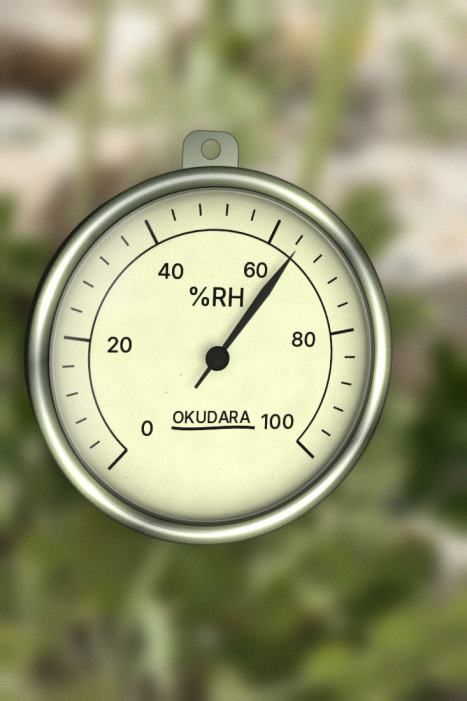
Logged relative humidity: 64
